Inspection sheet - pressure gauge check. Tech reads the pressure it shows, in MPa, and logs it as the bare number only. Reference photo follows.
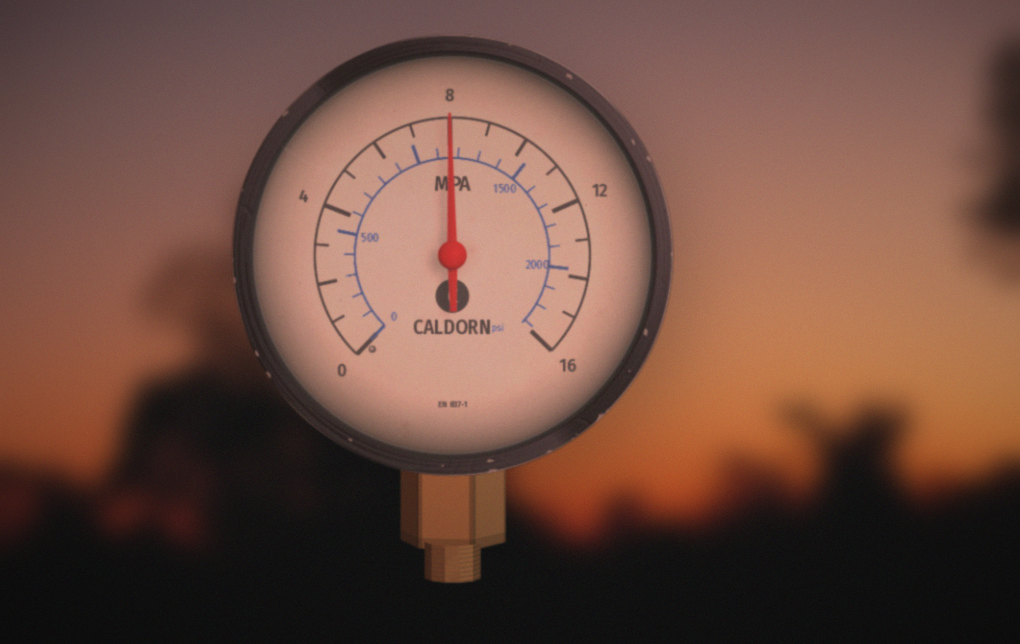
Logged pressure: 8
